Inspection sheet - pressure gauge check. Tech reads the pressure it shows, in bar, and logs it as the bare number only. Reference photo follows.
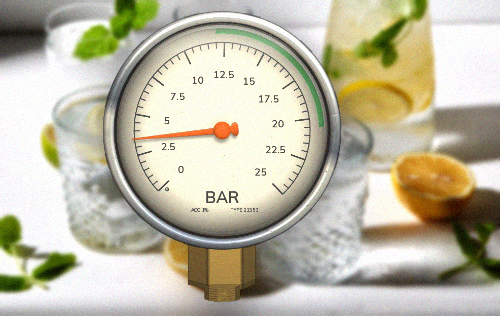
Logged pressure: 3.5
